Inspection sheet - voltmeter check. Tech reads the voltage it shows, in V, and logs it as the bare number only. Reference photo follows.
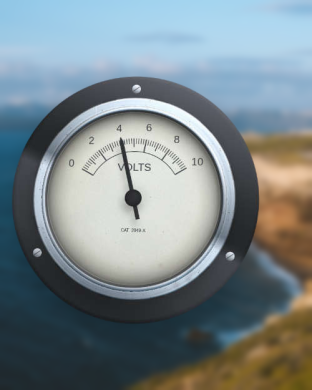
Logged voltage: 4
